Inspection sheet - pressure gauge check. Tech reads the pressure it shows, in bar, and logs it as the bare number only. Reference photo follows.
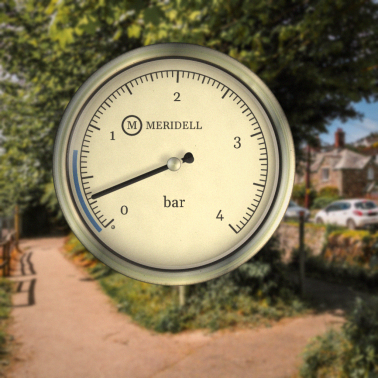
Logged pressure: 0.3
